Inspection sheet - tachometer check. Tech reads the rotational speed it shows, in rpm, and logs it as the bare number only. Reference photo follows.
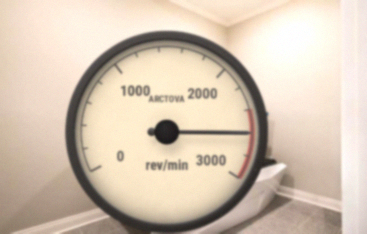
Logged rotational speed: 2600
